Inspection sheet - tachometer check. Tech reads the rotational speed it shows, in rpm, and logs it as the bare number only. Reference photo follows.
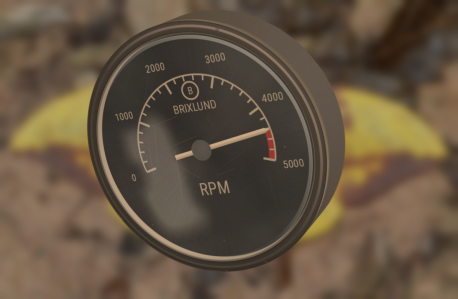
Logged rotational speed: 4400
